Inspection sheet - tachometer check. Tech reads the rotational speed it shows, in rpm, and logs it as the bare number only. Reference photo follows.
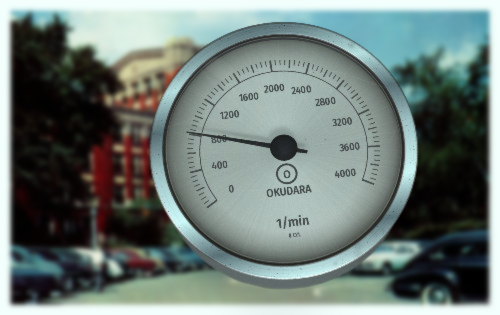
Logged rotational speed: 800
